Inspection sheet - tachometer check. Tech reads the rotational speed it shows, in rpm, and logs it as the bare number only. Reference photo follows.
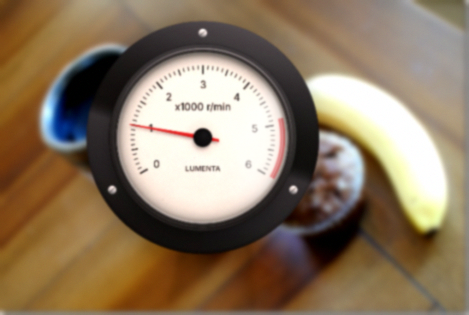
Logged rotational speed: 1000
